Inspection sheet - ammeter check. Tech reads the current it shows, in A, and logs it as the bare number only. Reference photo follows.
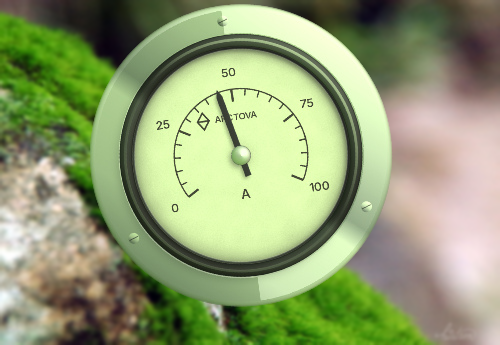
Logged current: 45
